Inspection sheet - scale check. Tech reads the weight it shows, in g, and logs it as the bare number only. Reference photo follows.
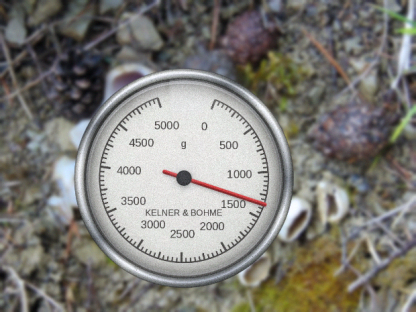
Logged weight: 1350
